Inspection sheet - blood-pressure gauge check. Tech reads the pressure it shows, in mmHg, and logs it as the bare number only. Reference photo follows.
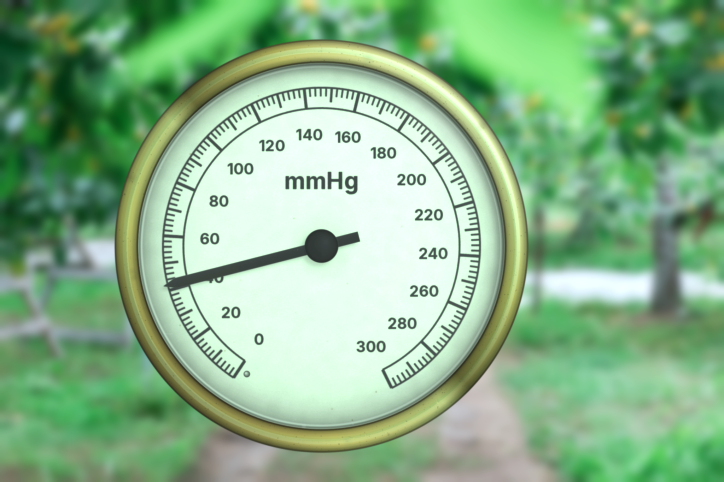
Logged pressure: 42
